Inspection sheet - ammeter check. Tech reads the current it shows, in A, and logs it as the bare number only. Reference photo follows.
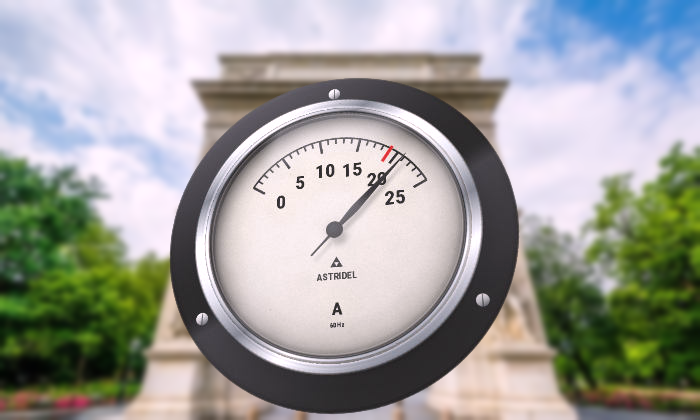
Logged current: 21
